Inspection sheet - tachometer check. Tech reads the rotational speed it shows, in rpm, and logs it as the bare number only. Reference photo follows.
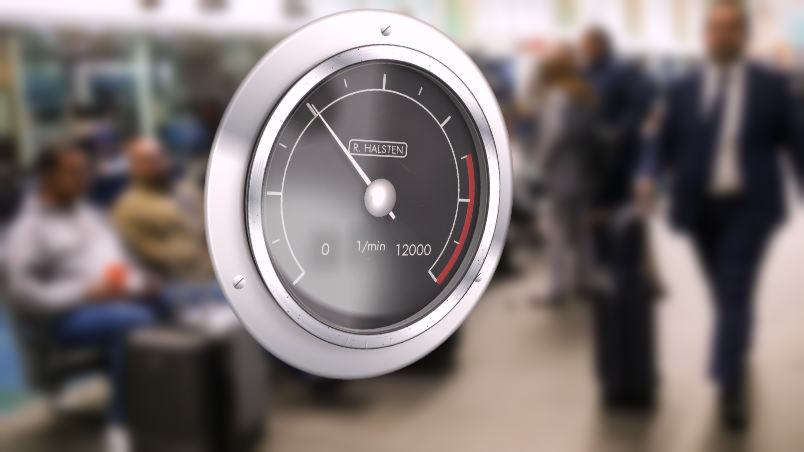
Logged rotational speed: 4000
